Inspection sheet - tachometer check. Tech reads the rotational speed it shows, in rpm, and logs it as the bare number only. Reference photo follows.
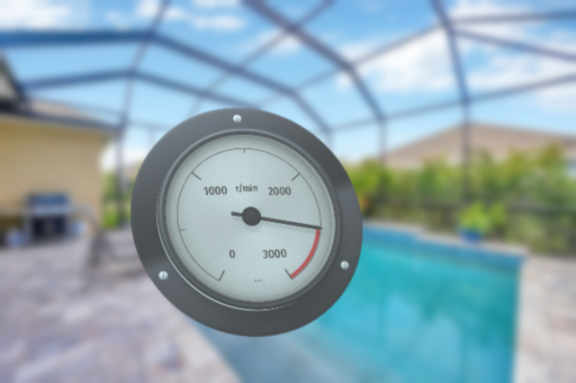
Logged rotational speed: 2500
